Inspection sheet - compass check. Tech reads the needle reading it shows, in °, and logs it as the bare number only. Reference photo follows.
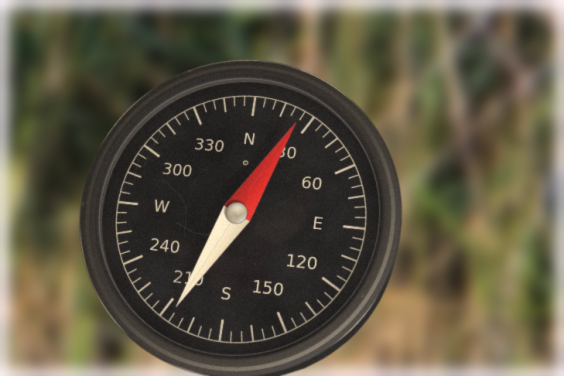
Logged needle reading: 25
